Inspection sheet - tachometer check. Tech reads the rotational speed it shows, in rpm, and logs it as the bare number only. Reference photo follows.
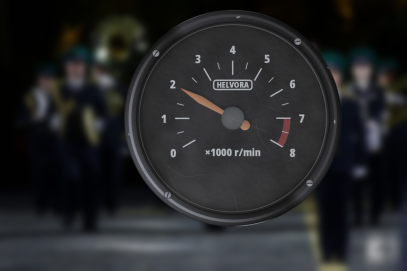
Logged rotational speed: 2000
